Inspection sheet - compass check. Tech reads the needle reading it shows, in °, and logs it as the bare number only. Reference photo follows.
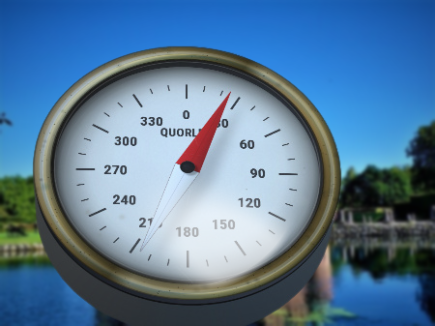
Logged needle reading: 25
